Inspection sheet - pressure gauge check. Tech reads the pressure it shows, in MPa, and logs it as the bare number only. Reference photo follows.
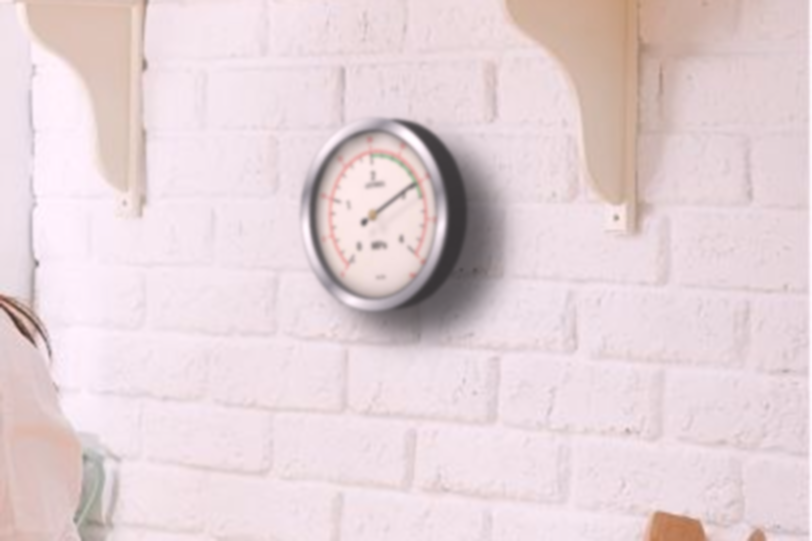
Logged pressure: 3
